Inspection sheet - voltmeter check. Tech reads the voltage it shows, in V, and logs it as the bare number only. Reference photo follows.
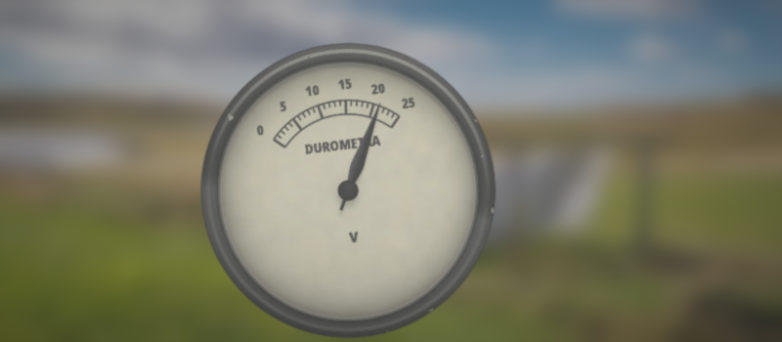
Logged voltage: 21
